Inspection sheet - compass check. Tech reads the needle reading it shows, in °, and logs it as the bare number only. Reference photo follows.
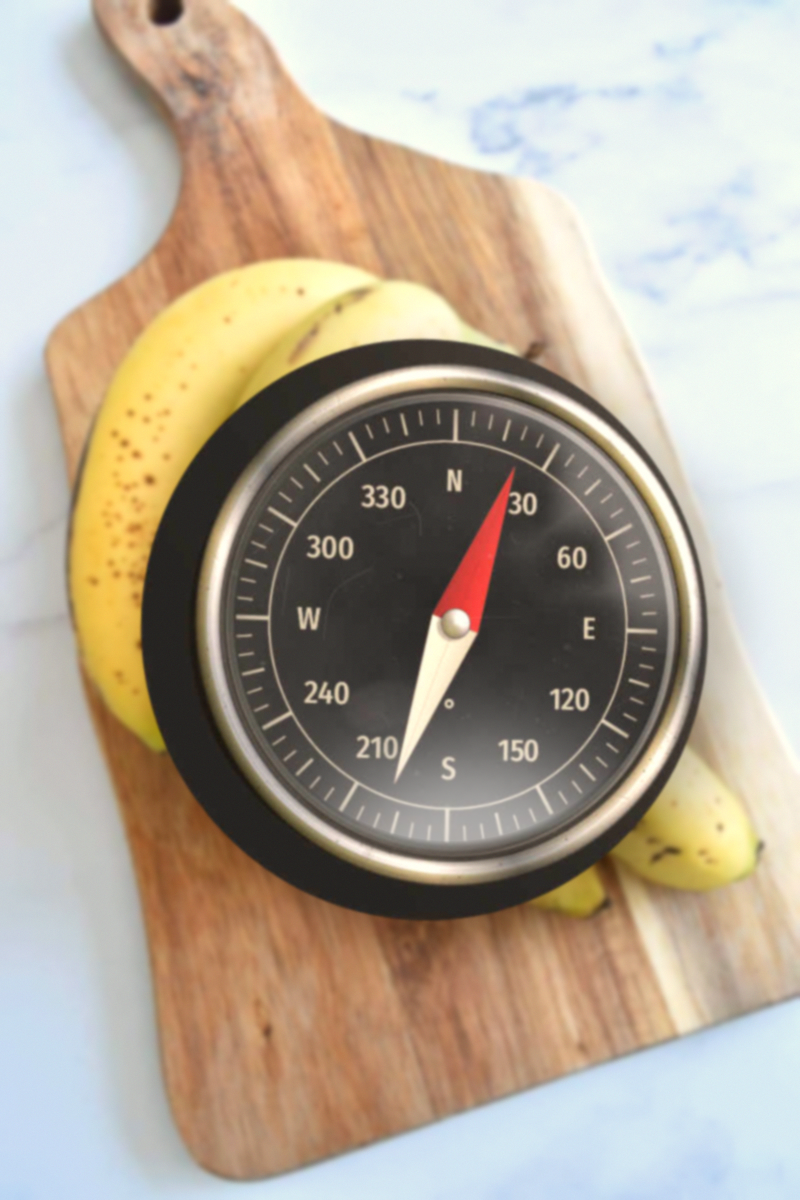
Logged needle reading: 20
